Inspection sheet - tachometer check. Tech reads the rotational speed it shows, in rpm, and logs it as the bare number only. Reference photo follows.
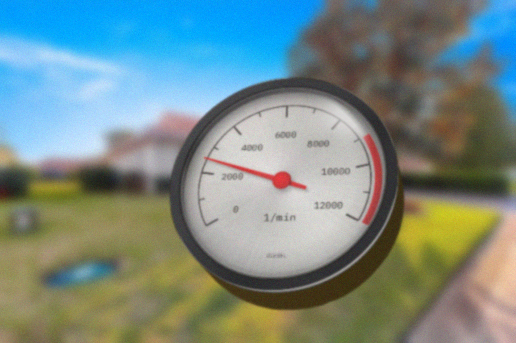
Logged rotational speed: 2500
